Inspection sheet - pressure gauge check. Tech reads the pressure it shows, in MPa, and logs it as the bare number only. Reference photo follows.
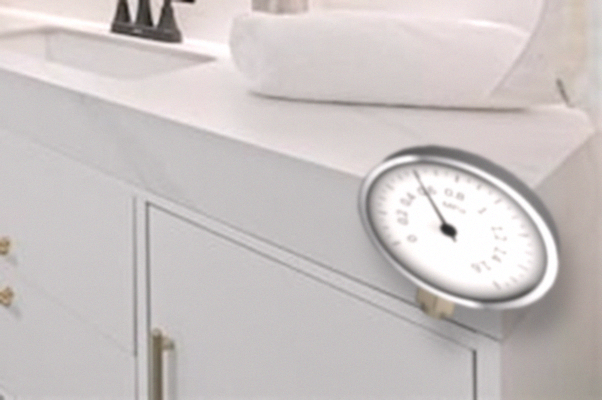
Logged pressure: 0.6
